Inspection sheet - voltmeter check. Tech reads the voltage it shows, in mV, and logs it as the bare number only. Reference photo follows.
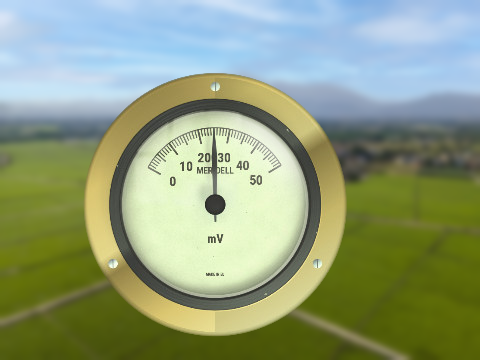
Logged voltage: 25
